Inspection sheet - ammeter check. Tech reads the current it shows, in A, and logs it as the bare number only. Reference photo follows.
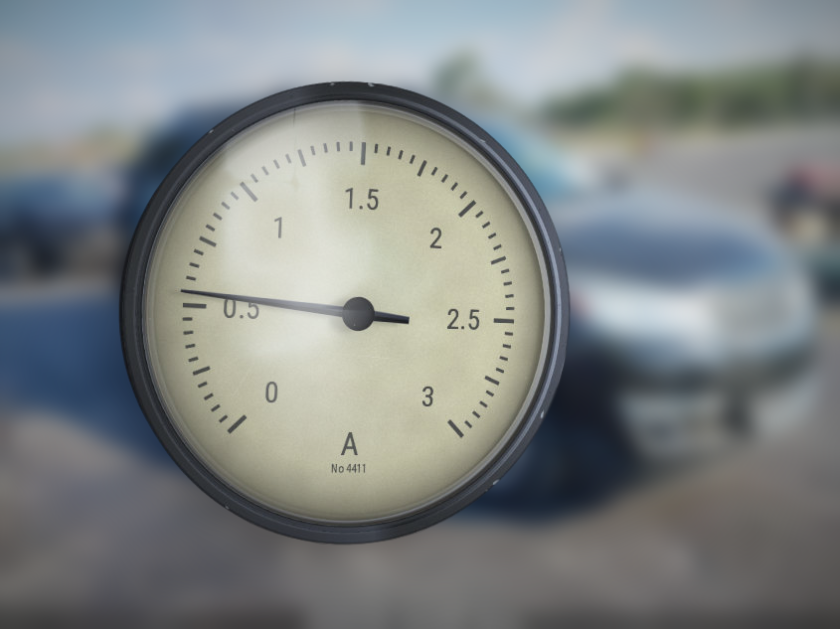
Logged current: 0.55
